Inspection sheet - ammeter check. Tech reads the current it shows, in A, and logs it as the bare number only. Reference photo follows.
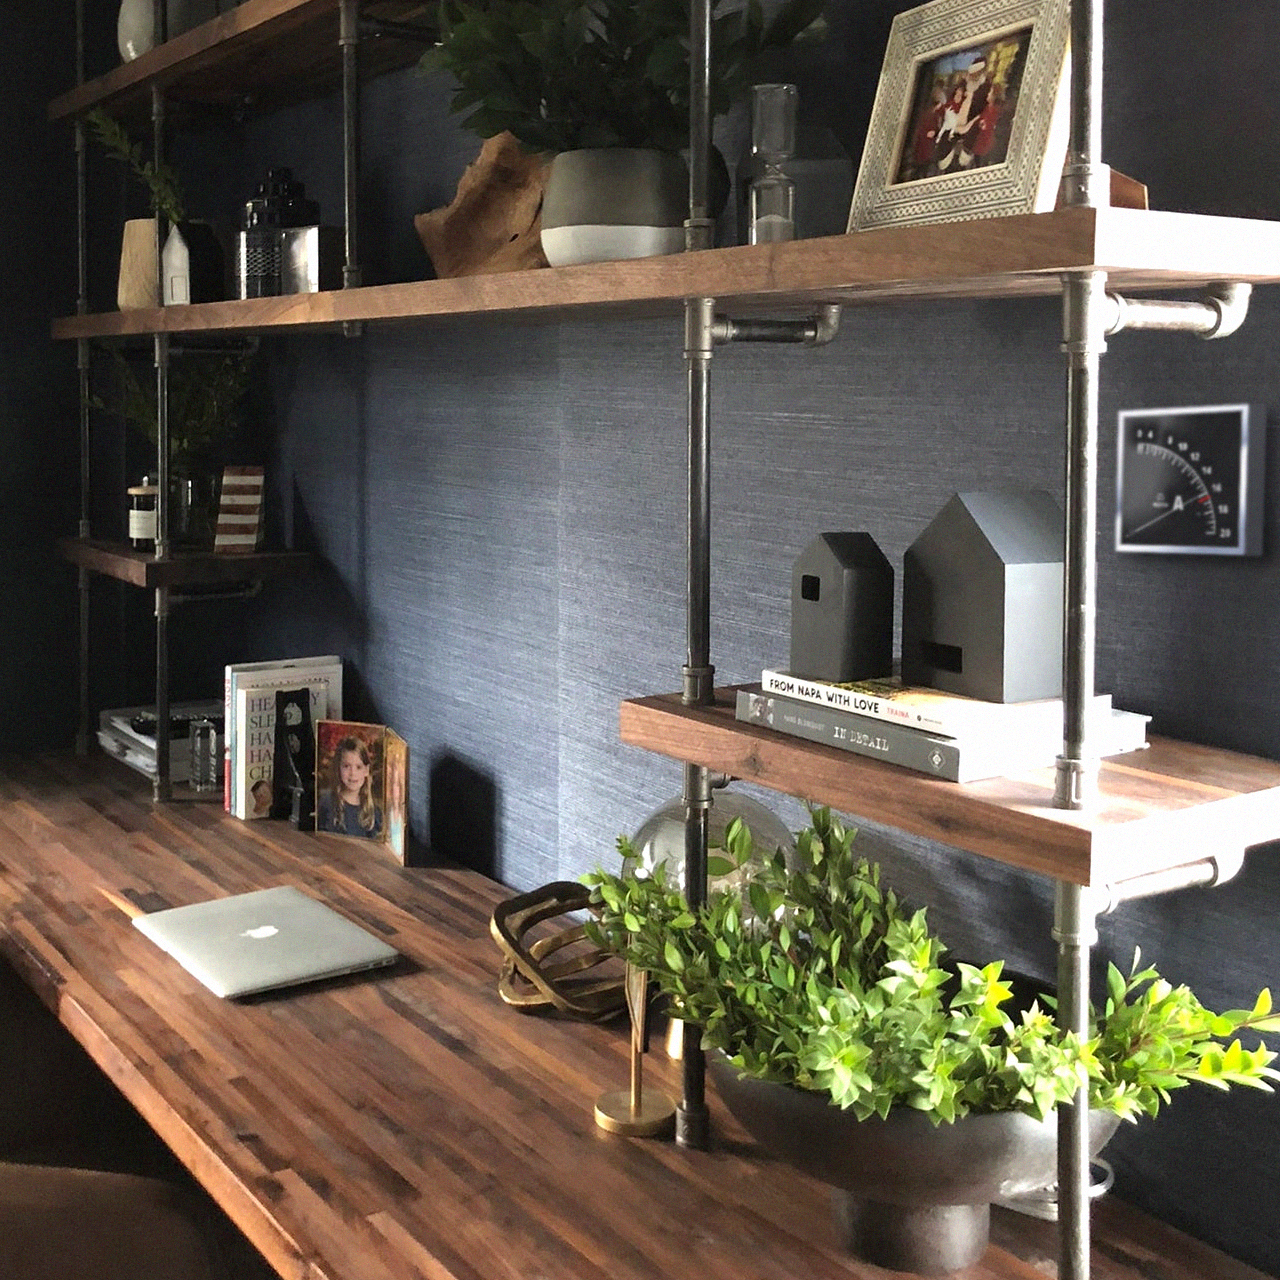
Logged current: 16
